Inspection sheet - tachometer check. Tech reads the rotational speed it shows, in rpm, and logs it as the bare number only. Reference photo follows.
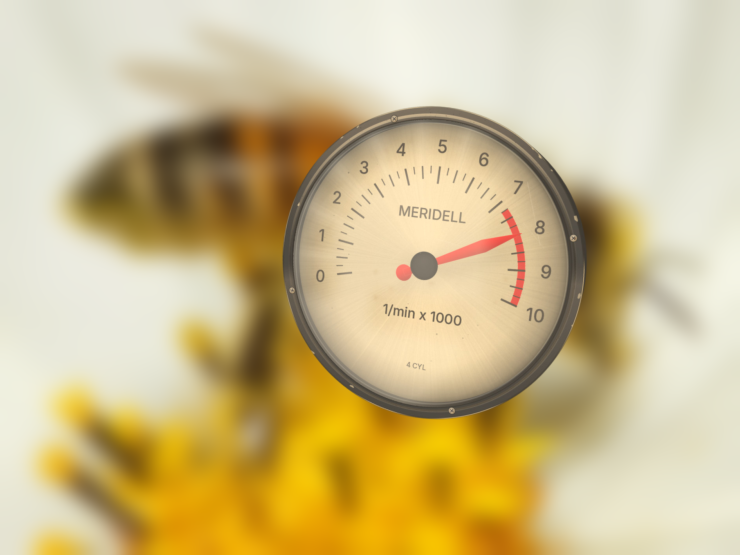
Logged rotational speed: 8000
